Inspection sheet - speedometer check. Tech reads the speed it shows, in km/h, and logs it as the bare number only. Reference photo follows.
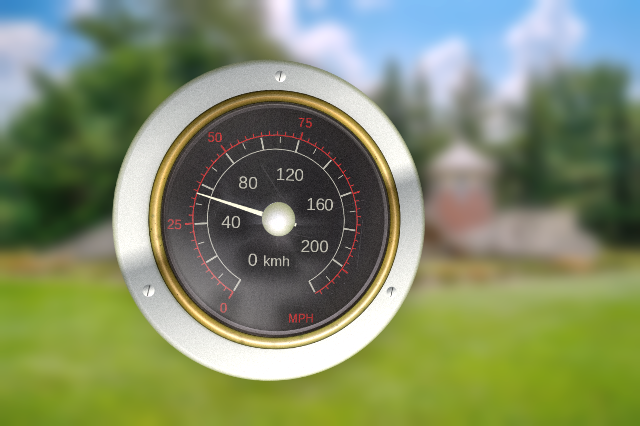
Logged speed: 55
